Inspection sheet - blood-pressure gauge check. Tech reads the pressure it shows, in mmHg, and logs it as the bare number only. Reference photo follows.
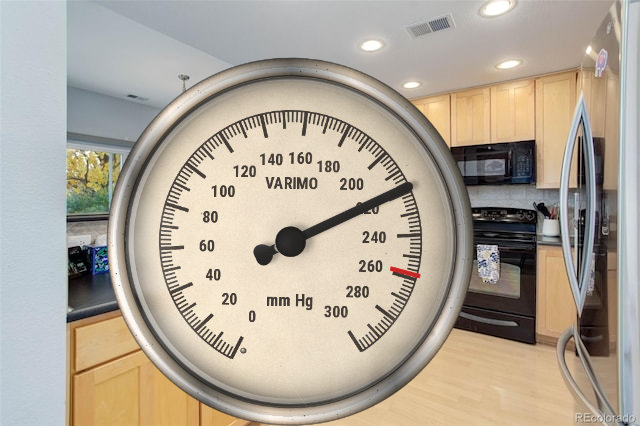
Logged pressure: 218
